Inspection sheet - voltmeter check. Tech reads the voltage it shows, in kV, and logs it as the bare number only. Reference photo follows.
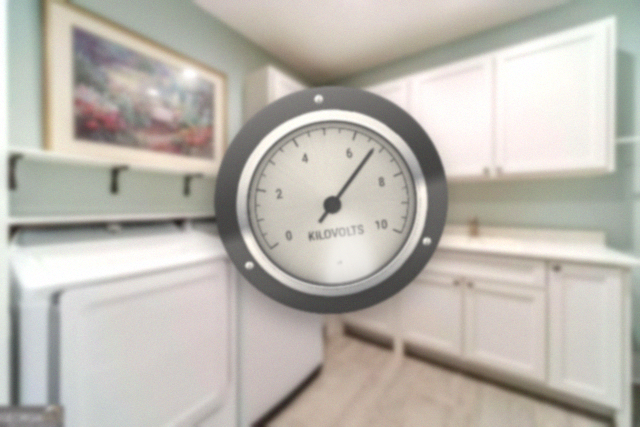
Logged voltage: 6.75
